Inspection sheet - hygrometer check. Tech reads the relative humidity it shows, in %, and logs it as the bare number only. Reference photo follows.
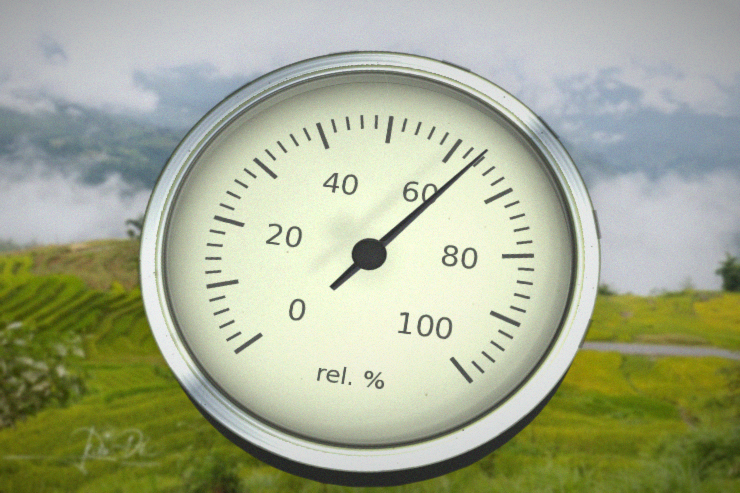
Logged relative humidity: 64
